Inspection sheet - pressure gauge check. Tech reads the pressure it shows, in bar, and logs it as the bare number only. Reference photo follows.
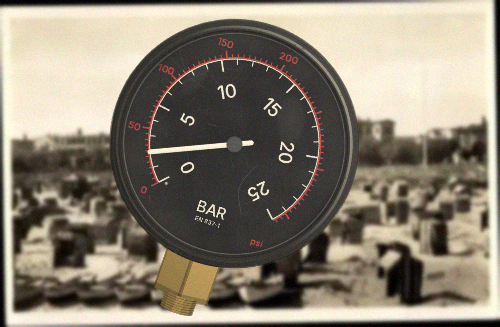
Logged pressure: 2
